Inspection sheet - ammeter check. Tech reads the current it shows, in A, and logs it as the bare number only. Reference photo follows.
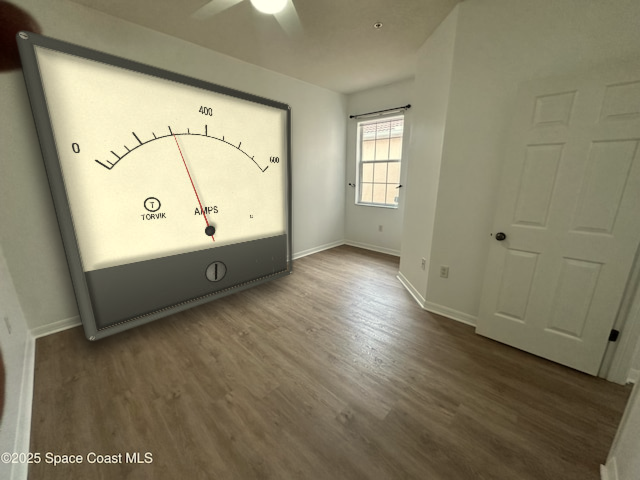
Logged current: 300
